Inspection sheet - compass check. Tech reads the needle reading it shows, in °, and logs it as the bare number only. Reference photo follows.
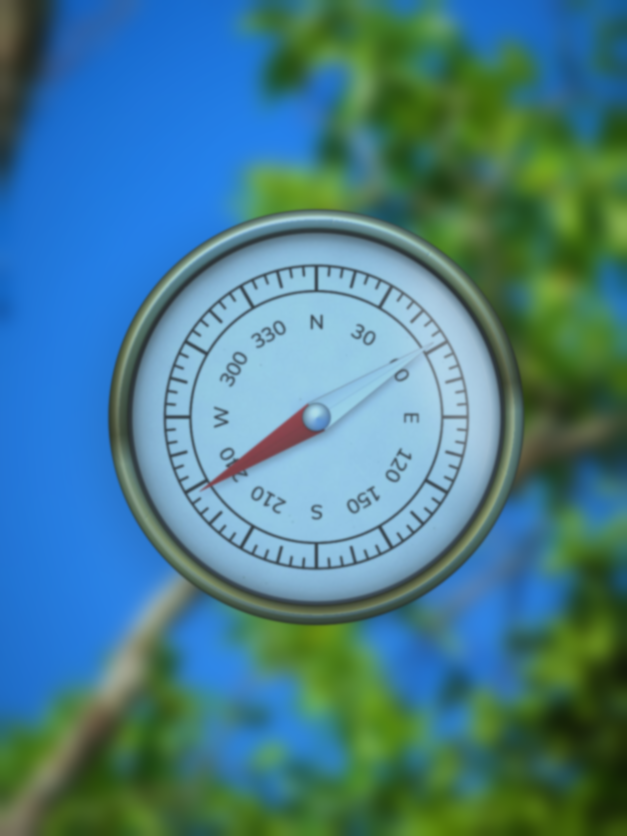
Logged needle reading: 237.5
